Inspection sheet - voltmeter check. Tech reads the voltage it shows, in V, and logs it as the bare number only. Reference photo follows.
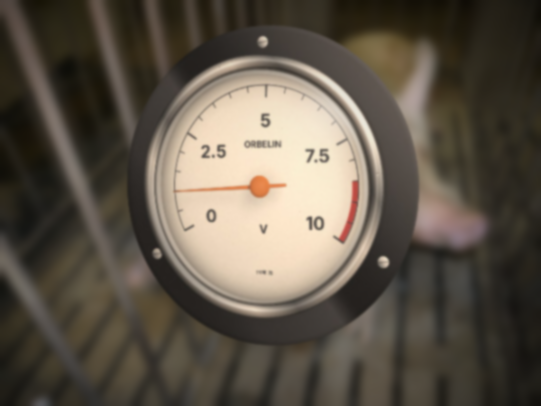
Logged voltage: 1
